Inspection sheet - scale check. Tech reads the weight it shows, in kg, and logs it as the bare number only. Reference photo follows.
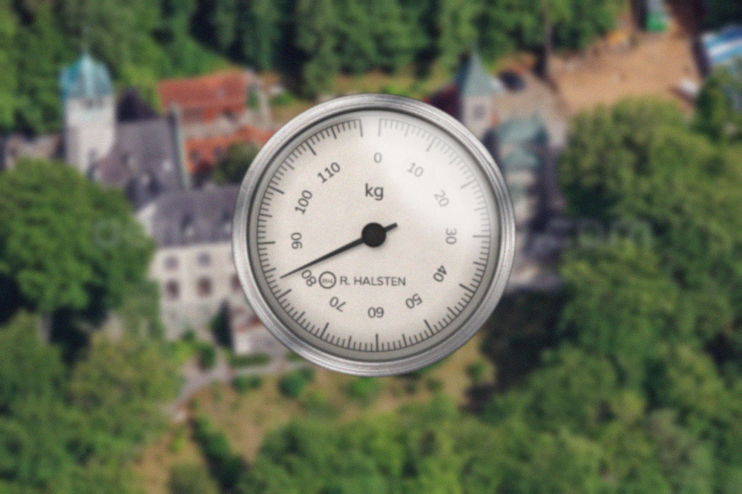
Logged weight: 83
